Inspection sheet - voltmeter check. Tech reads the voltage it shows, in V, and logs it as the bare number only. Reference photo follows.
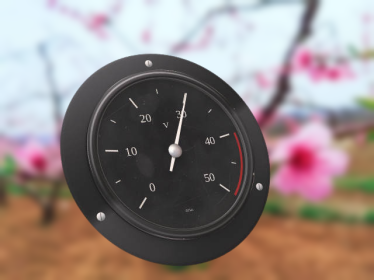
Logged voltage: 30
